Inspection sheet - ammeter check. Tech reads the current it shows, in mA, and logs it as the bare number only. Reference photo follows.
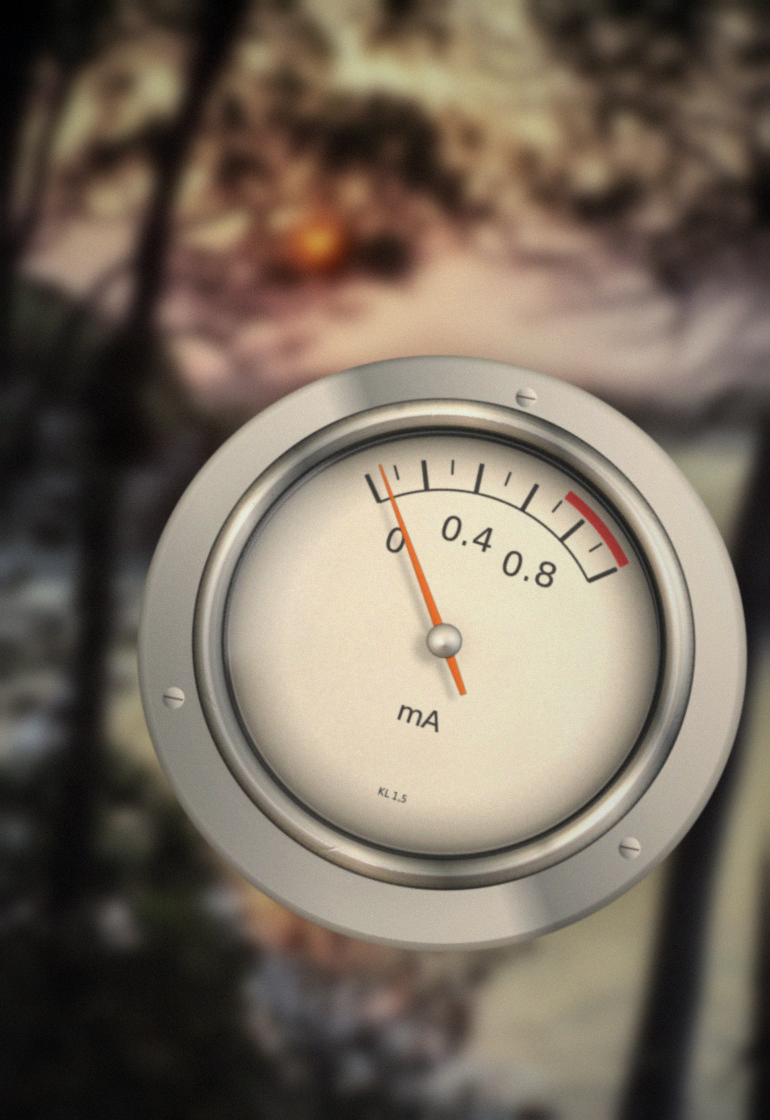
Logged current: 0.05
